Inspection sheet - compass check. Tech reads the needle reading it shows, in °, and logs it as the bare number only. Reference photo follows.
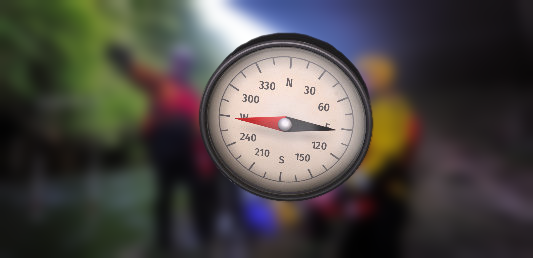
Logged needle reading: 270
